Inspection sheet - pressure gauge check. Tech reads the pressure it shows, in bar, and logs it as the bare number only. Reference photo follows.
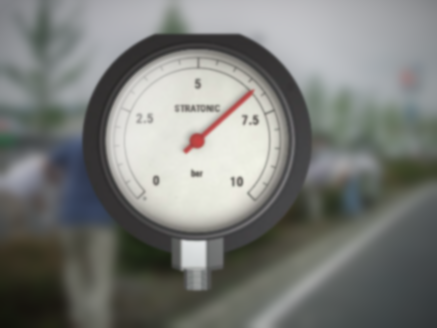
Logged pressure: 6.75
